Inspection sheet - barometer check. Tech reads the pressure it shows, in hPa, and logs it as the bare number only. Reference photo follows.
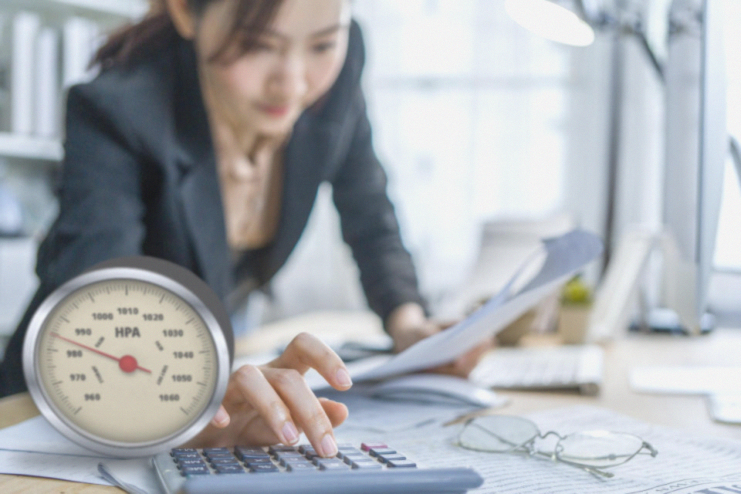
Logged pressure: 985
